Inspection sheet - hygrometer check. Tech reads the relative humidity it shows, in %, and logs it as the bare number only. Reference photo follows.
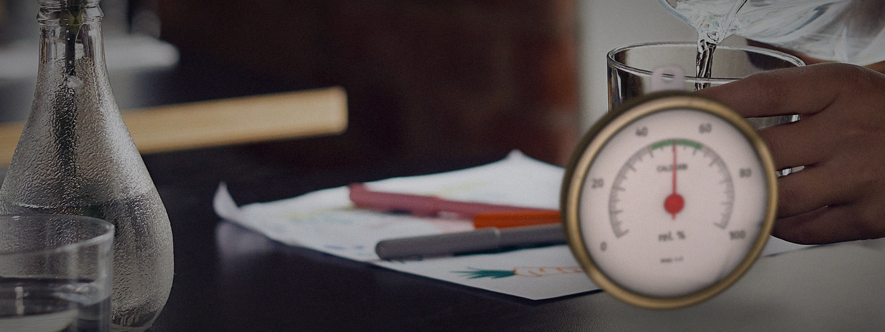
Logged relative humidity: 50
